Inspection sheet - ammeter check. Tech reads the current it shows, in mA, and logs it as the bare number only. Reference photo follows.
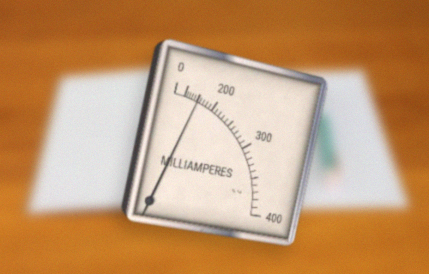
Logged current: 150
